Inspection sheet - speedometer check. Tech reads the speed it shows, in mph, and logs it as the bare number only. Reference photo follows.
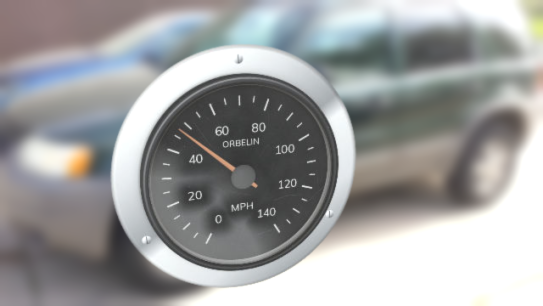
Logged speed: 47.5
